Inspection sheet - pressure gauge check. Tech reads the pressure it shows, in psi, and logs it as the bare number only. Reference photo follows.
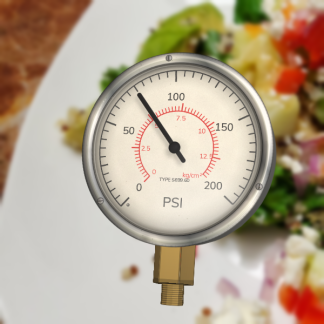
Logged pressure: 75
